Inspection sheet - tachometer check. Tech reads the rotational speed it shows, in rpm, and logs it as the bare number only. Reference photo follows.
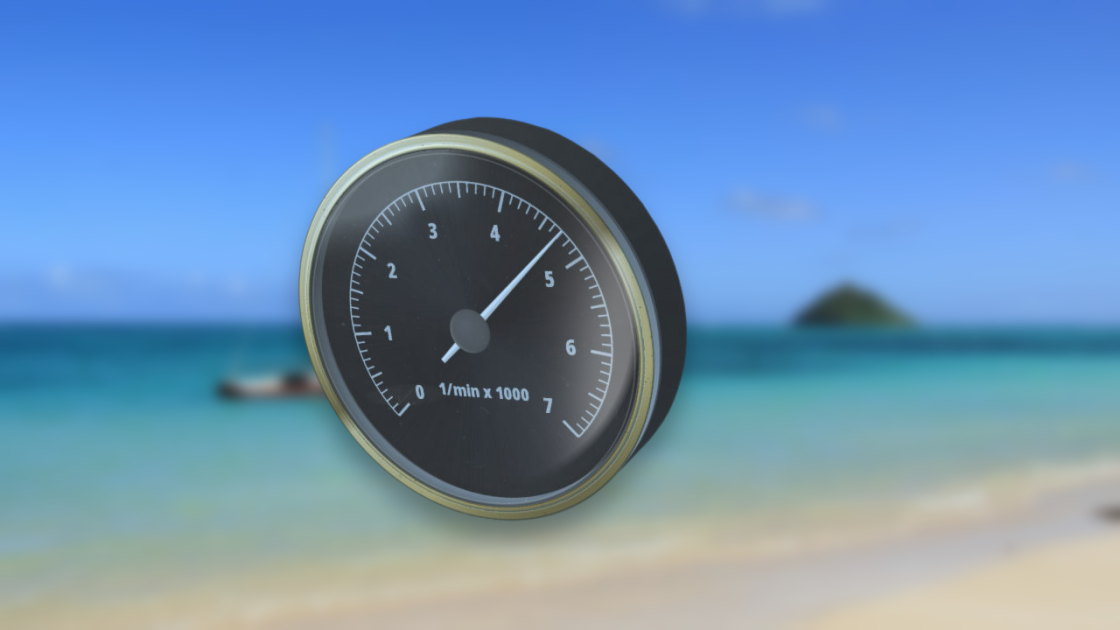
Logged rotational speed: 4700
